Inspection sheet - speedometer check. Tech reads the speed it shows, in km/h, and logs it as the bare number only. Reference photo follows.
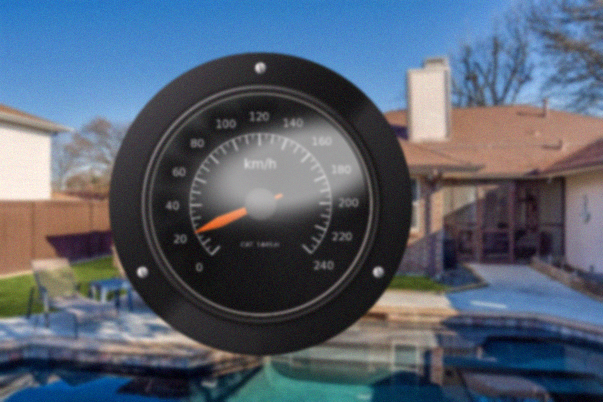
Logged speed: 20
